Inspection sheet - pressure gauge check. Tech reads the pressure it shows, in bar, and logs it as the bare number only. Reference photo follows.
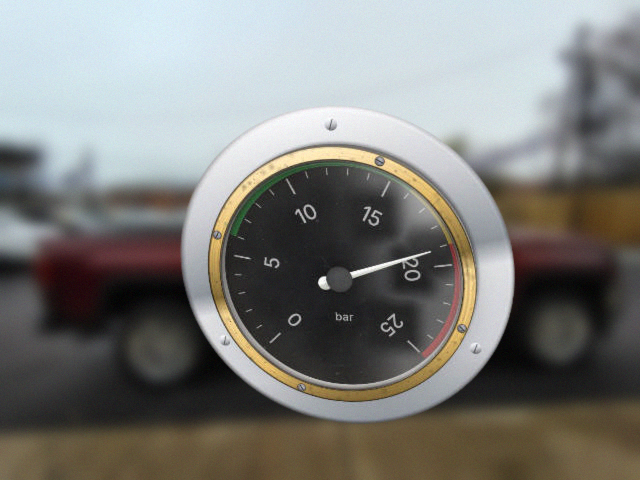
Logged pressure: 19
